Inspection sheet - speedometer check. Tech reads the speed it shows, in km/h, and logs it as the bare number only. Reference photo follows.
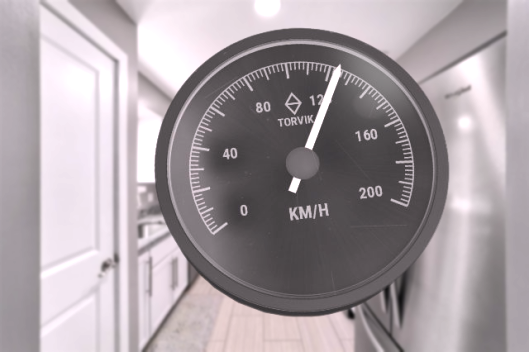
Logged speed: 124
